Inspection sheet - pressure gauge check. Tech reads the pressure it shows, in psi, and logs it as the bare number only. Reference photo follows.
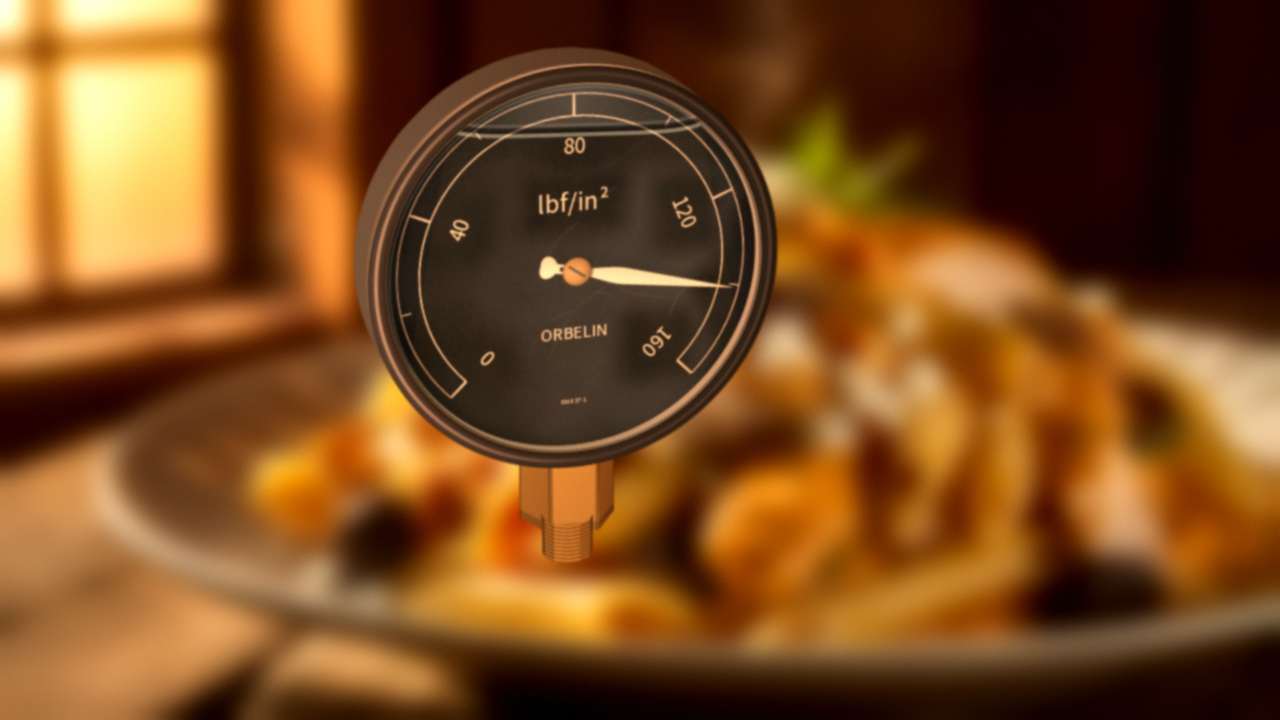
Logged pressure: 140
